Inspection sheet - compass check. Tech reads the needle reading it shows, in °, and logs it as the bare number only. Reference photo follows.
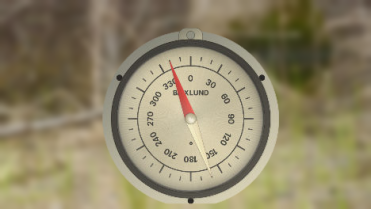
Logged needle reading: 340
